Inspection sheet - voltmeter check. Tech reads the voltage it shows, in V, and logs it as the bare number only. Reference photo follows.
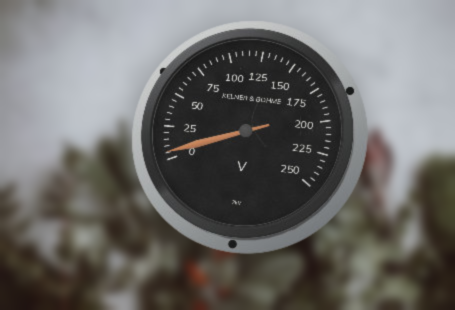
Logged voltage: 5
